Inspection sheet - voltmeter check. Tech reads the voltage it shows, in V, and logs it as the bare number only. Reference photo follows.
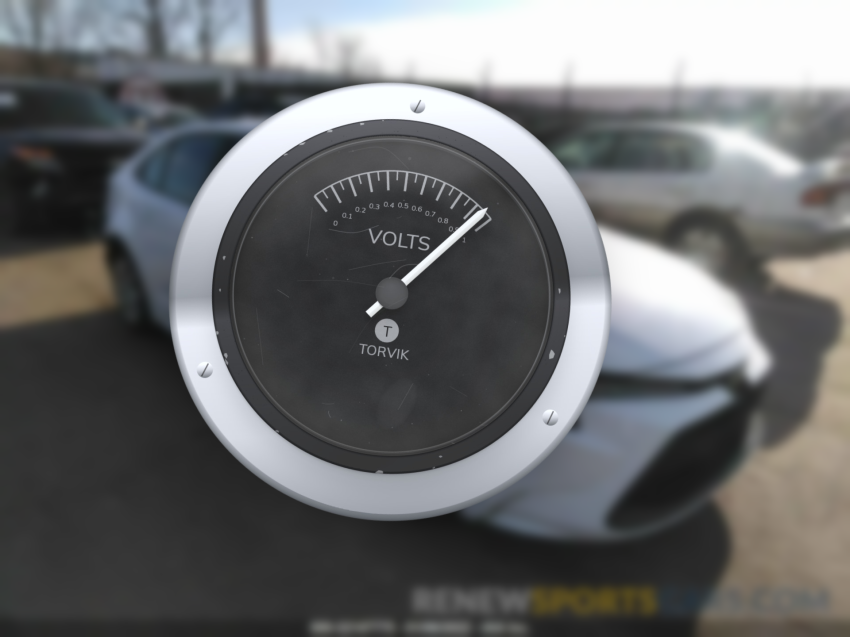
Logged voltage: 0.95
